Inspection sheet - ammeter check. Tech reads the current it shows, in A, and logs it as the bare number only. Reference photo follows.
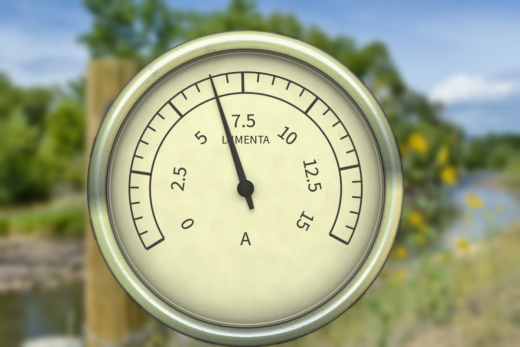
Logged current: 6.5
